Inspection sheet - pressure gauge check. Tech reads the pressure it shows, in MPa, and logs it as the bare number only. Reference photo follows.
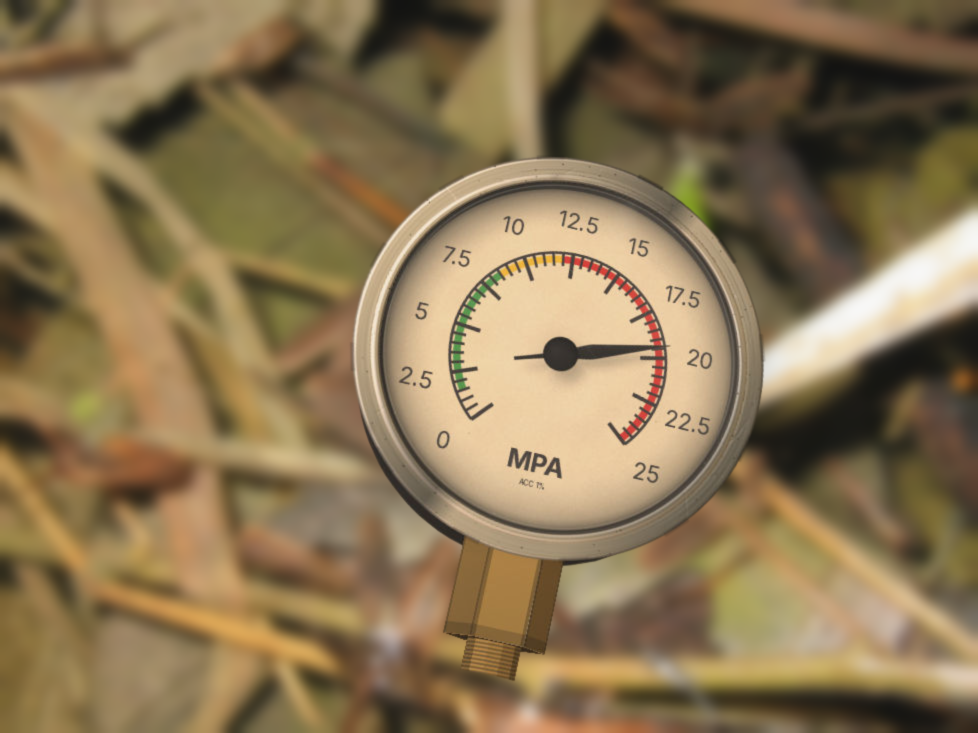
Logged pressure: 19.5
